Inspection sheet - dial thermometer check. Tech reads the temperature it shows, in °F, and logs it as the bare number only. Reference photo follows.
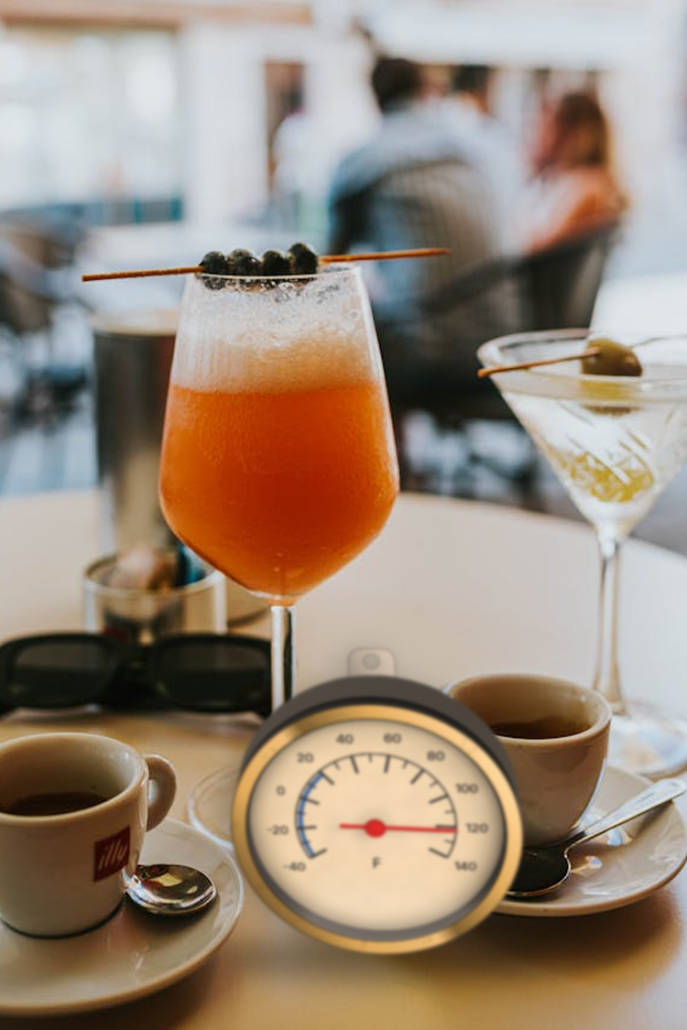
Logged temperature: 120
